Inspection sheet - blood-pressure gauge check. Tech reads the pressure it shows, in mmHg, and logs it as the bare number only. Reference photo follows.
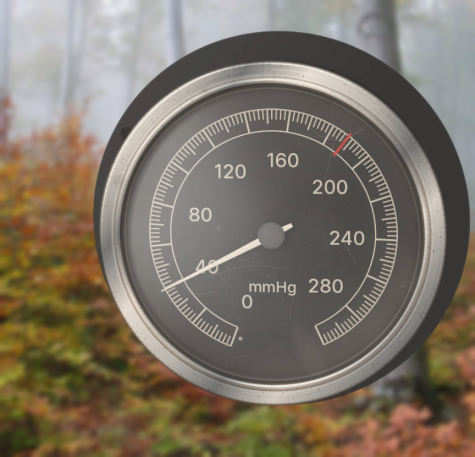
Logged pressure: 40
